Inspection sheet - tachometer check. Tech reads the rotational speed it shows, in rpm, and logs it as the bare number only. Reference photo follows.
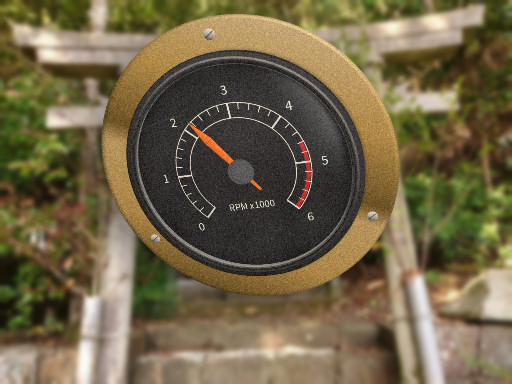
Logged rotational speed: 2200
